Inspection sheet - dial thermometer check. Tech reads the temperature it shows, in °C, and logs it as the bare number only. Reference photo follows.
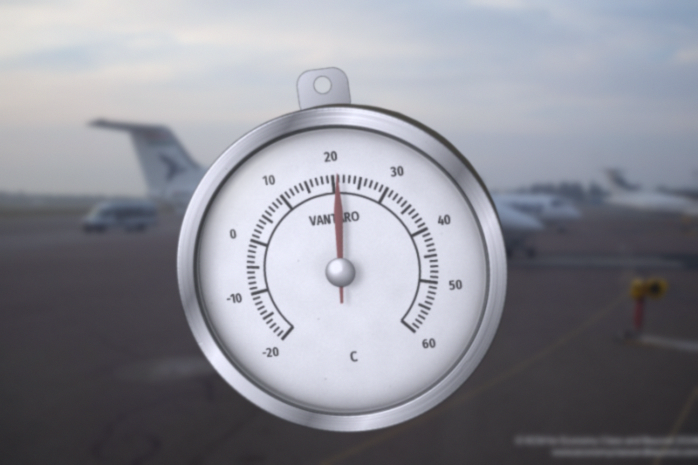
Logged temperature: 21
